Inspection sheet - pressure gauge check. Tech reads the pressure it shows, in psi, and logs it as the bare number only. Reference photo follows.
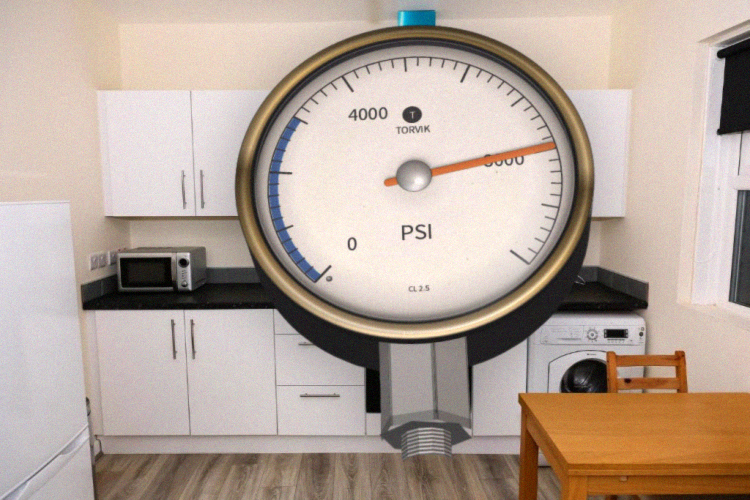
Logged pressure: 8000
